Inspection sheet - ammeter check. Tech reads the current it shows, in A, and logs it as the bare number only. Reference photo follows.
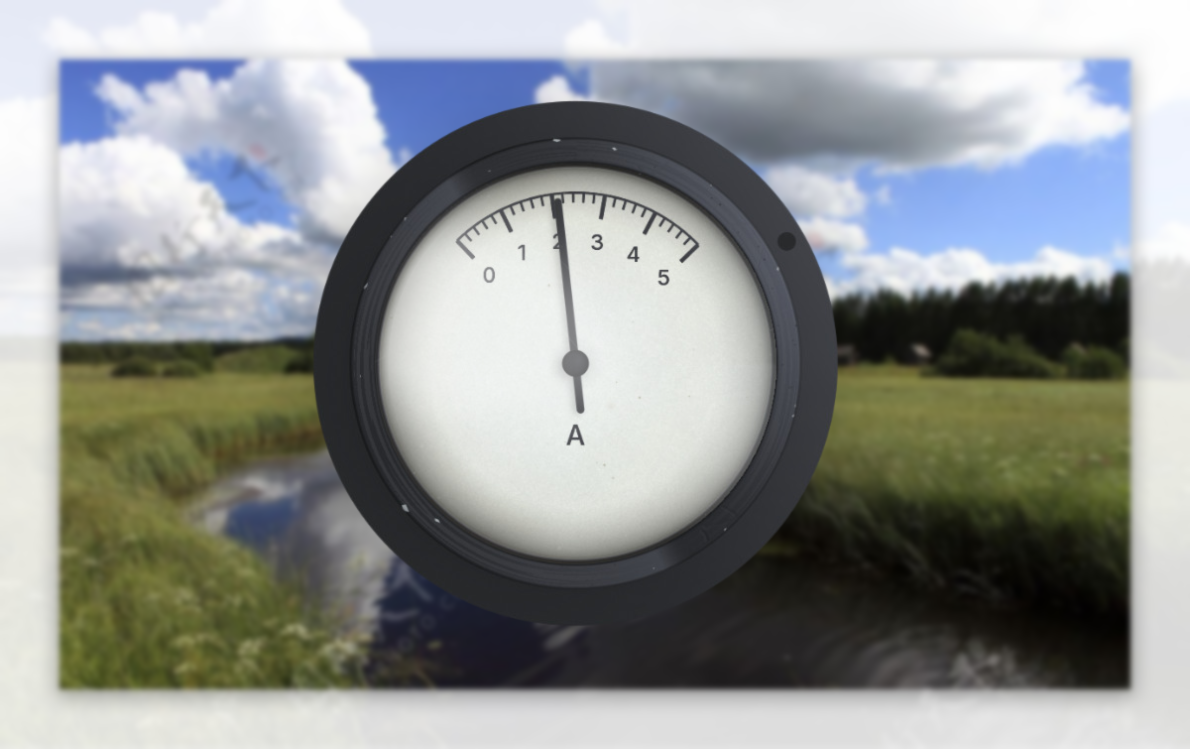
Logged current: 2.1
